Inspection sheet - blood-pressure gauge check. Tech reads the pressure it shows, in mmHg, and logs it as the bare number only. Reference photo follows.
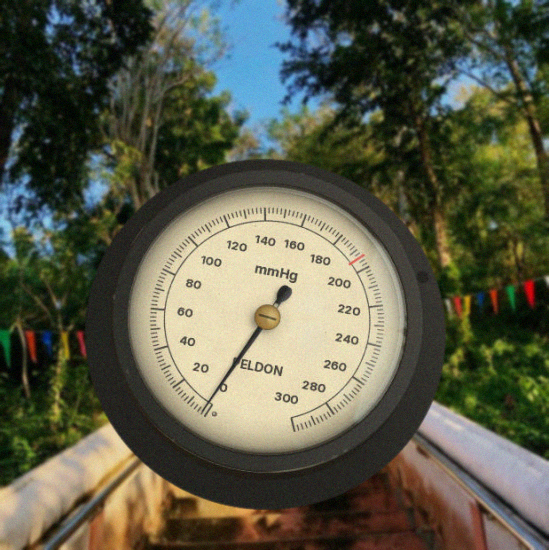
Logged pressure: 2
